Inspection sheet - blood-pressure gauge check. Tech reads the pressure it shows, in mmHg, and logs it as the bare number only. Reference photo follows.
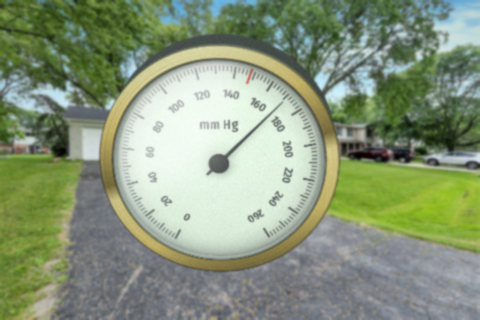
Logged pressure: 170
